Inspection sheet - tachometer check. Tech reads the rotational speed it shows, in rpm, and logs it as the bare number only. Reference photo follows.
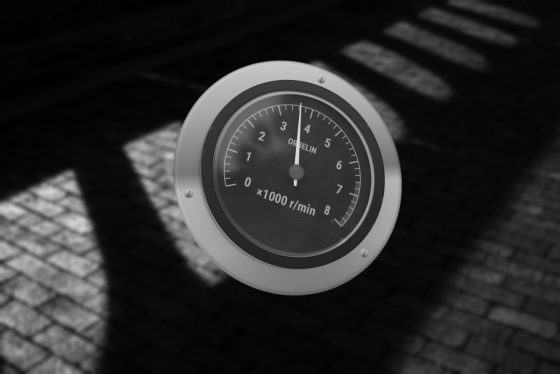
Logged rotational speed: 3600
